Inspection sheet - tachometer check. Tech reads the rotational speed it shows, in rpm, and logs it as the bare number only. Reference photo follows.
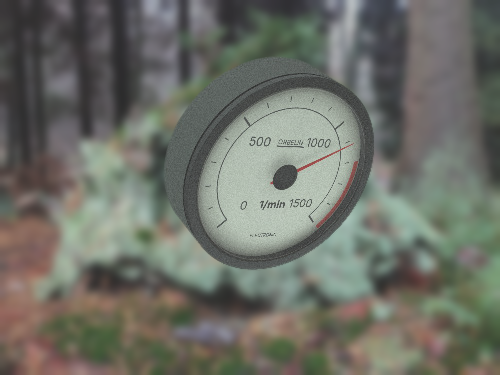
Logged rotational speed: 1100
